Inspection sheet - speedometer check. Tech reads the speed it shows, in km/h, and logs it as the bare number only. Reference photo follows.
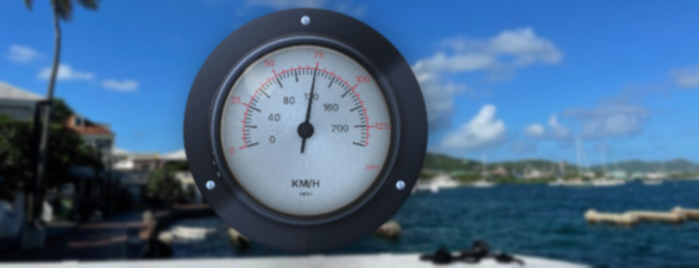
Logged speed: 120
